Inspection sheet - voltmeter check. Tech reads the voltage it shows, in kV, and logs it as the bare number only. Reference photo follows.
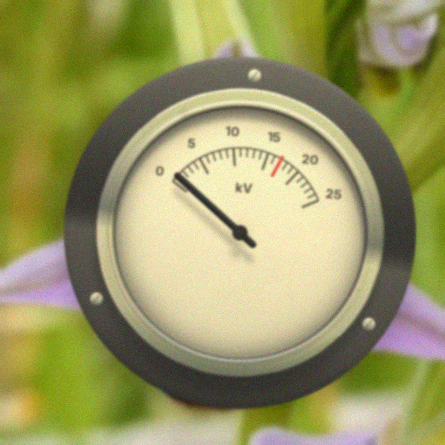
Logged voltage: 1
